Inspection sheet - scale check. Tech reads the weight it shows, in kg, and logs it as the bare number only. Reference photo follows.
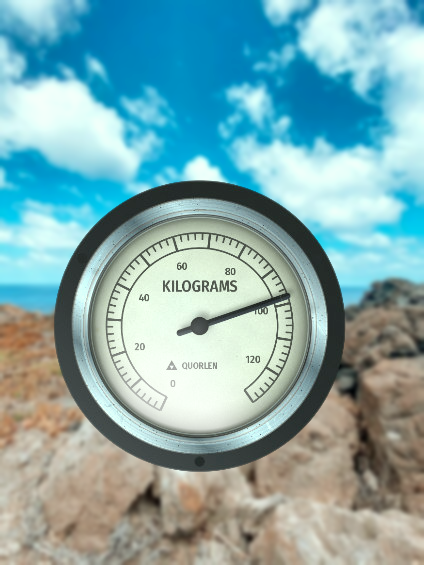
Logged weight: 98
